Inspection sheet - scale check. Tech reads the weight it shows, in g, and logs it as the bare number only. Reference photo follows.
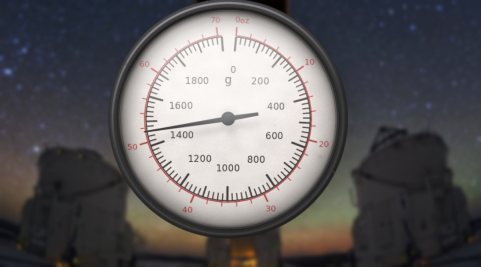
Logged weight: 1460
